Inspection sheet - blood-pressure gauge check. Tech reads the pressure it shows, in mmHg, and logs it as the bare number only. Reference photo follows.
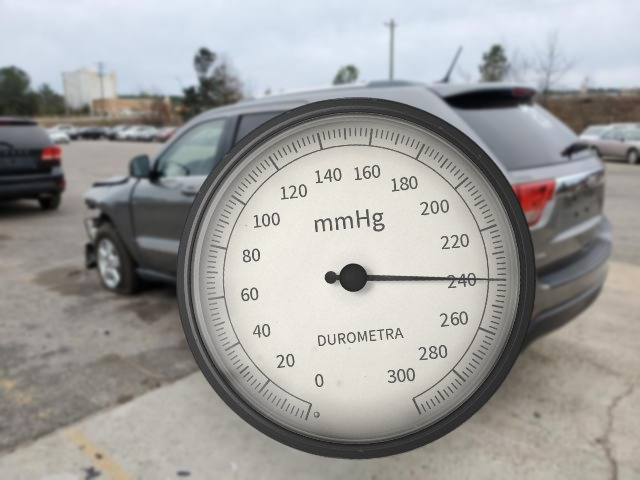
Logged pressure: 240
